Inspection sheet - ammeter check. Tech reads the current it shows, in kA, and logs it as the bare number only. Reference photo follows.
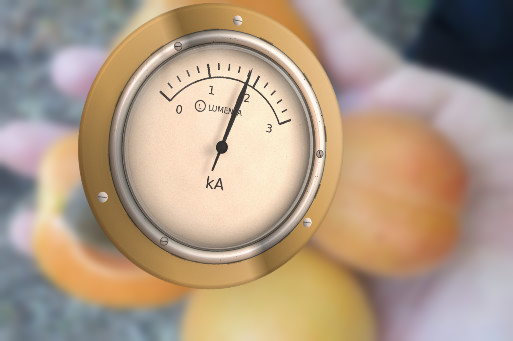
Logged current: 1.8
